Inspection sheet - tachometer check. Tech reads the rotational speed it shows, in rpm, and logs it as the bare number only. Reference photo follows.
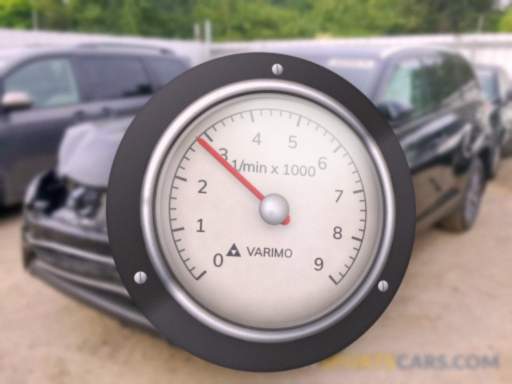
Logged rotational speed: 2800
